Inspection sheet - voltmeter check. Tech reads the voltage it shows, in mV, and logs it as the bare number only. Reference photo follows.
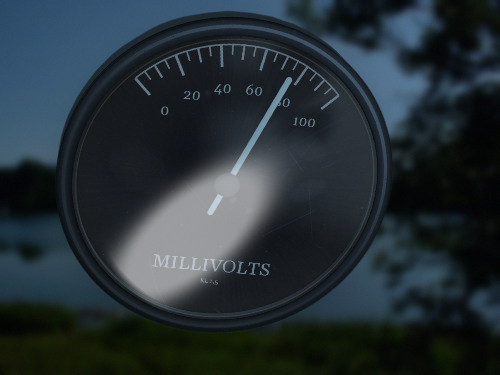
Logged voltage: 75
